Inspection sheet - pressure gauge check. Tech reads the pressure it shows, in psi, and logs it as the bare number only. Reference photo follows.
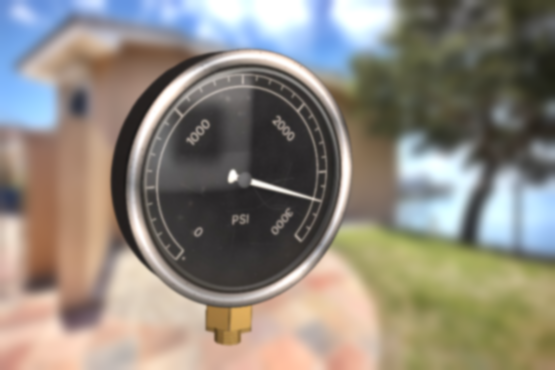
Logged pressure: 2700
